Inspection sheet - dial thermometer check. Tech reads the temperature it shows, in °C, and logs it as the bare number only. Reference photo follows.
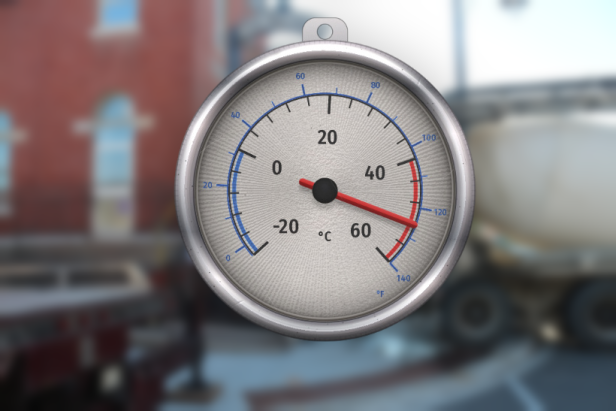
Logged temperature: 52
